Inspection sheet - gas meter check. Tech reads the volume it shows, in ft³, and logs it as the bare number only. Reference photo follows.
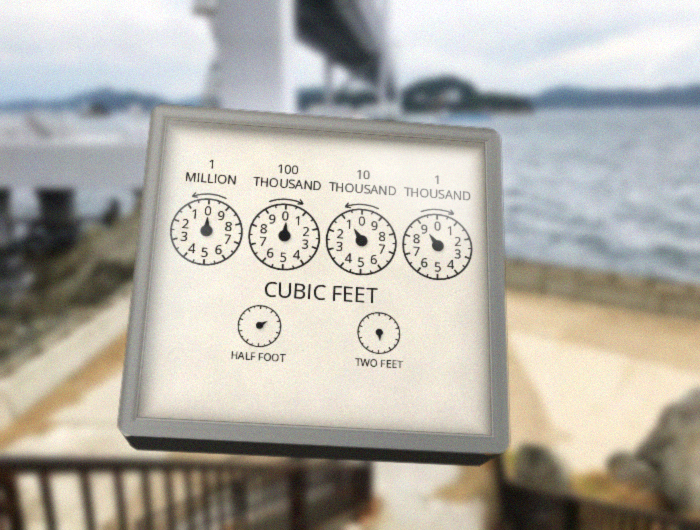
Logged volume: 900
